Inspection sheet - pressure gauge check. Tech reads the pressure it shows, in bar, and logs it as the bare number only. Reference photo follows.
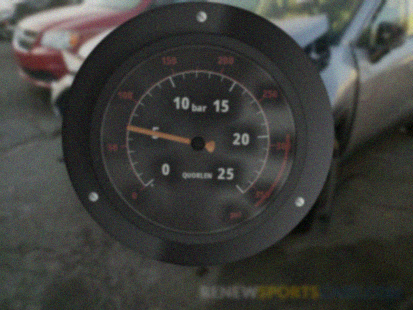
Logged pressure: 5
